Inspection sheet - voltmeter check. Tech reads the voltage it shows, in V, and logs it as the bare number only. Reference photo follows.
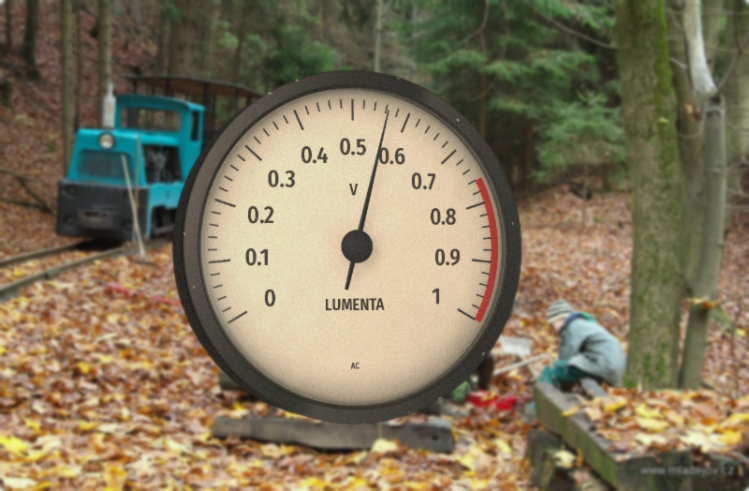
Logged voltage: 0.56
